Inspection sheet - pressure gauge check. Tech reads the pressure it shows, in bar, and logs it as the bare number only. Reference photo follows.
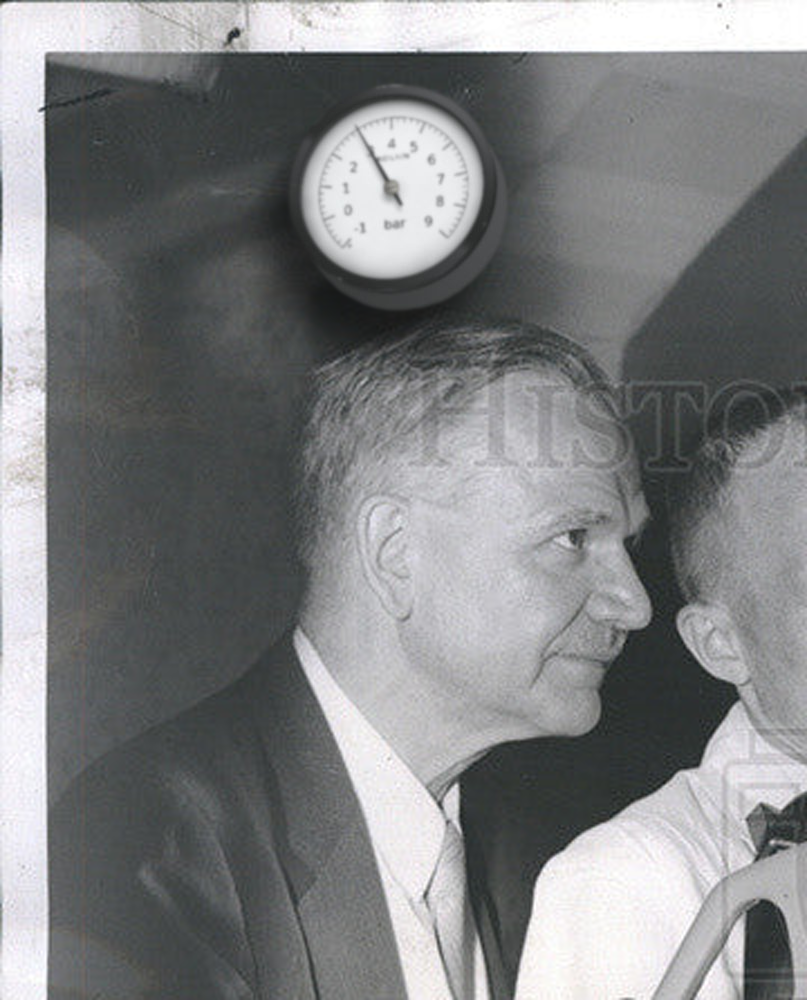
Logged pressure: 3
